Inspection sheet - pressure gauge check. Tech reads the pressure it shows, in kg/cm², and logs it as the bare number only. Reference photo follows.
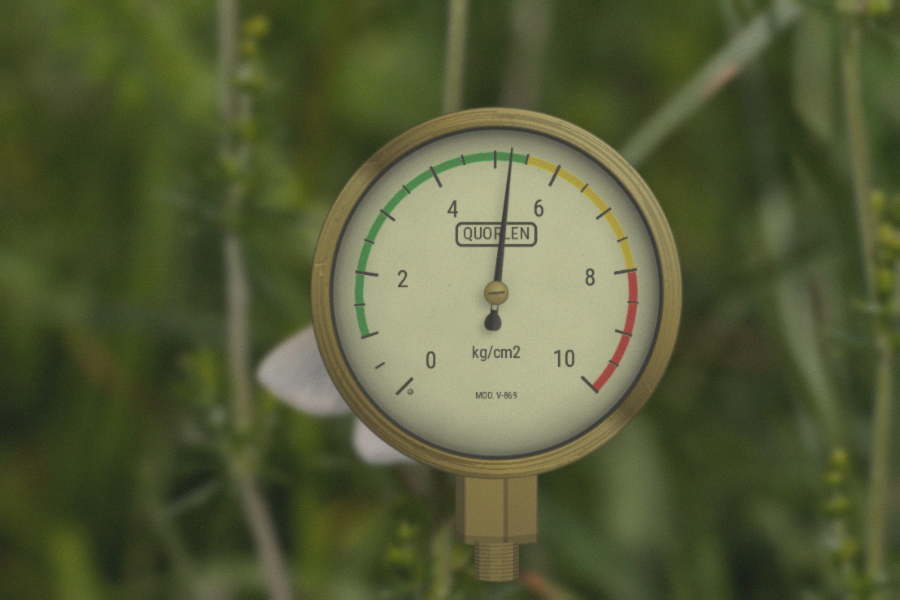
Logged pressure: 5.25
